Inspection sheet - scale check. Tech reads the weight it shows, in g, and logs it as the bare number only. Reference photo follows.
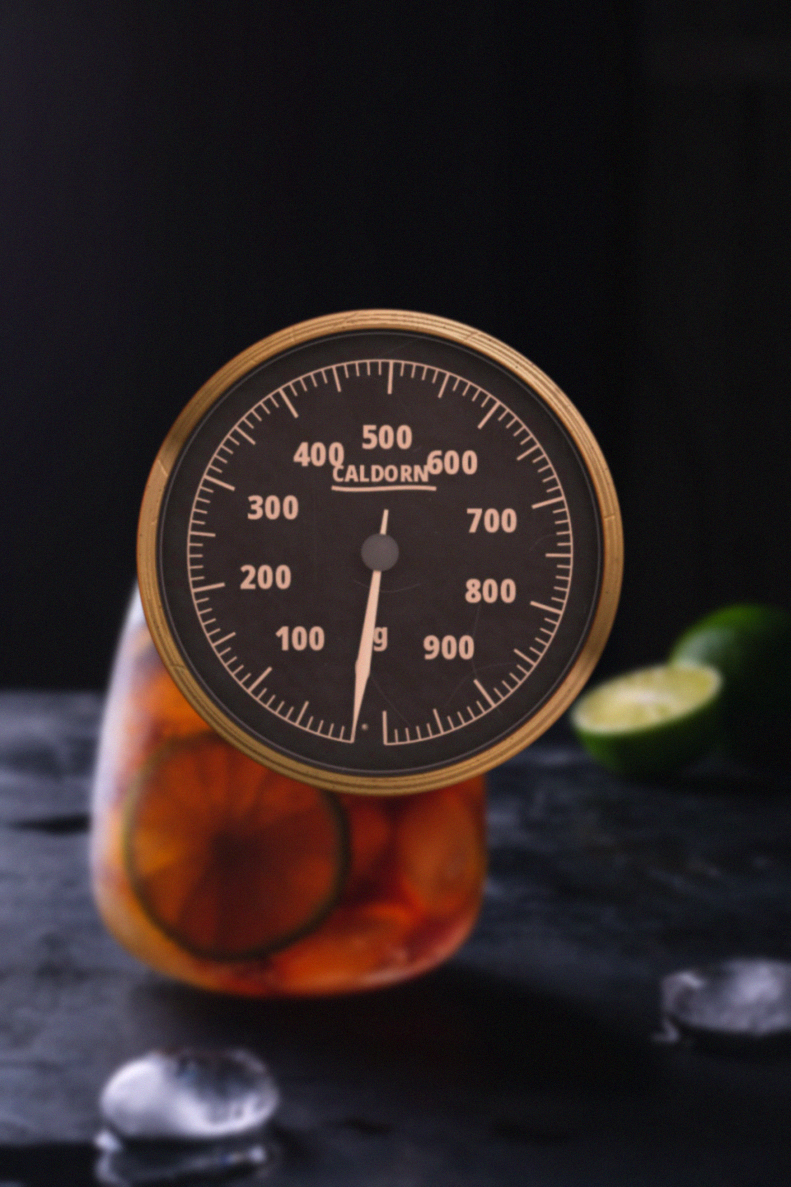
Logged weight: 0
